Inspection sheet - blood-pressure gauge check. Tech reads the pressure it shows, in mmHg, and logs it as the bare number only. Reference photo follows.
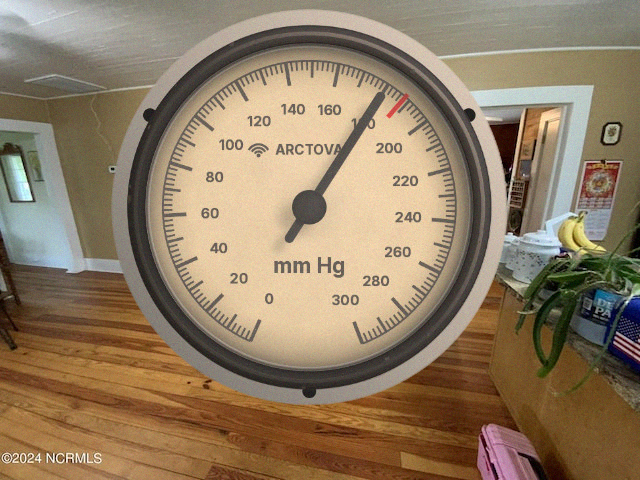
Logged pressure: 180
